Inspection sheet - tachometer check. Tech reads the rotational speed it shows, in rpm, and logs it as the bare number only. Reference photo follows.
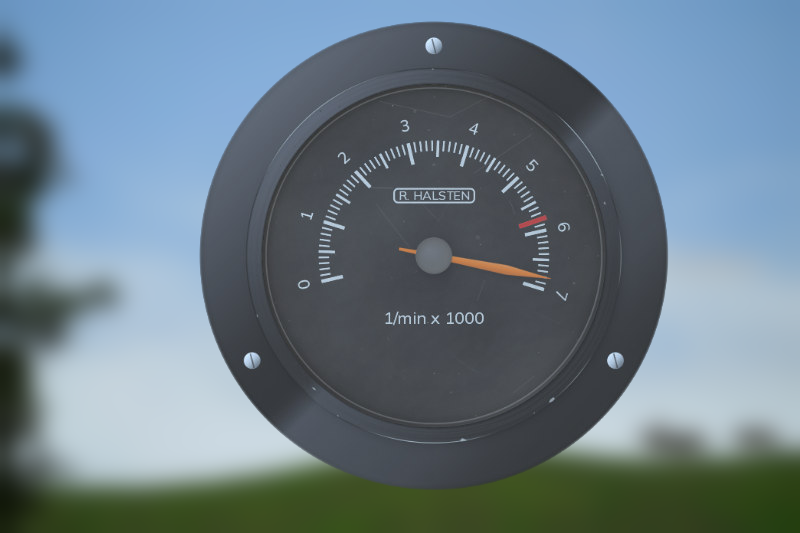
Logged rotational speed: 6800
